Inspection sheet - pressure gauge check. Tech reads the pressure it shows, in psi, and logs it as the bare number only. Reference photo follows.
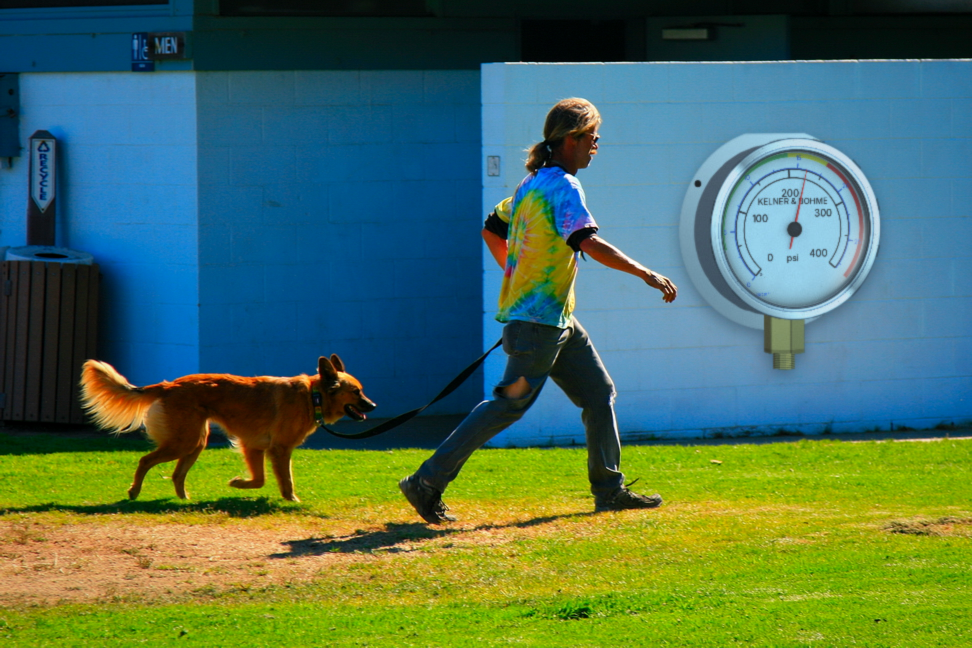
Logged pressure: 225
